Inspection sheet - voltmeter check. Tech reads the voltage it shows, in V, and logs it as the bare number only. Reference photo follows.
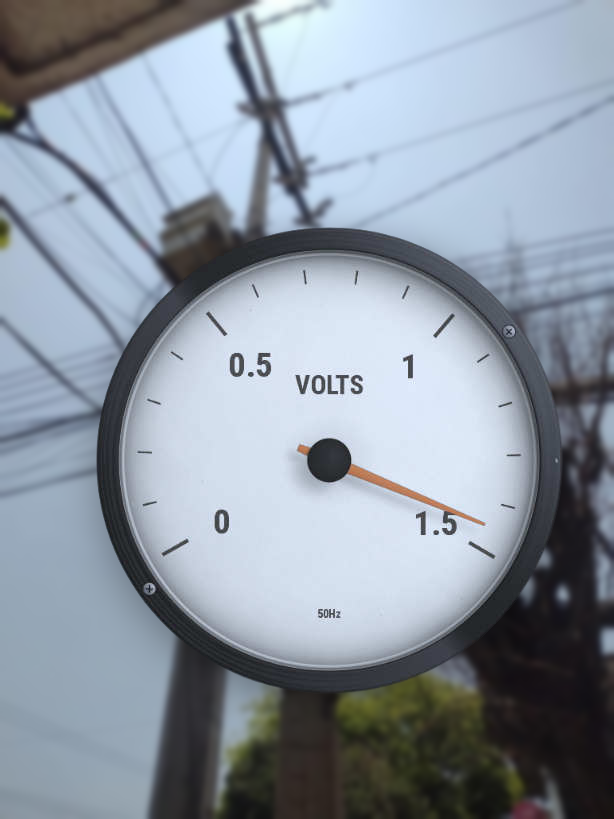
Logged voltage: 1.45
